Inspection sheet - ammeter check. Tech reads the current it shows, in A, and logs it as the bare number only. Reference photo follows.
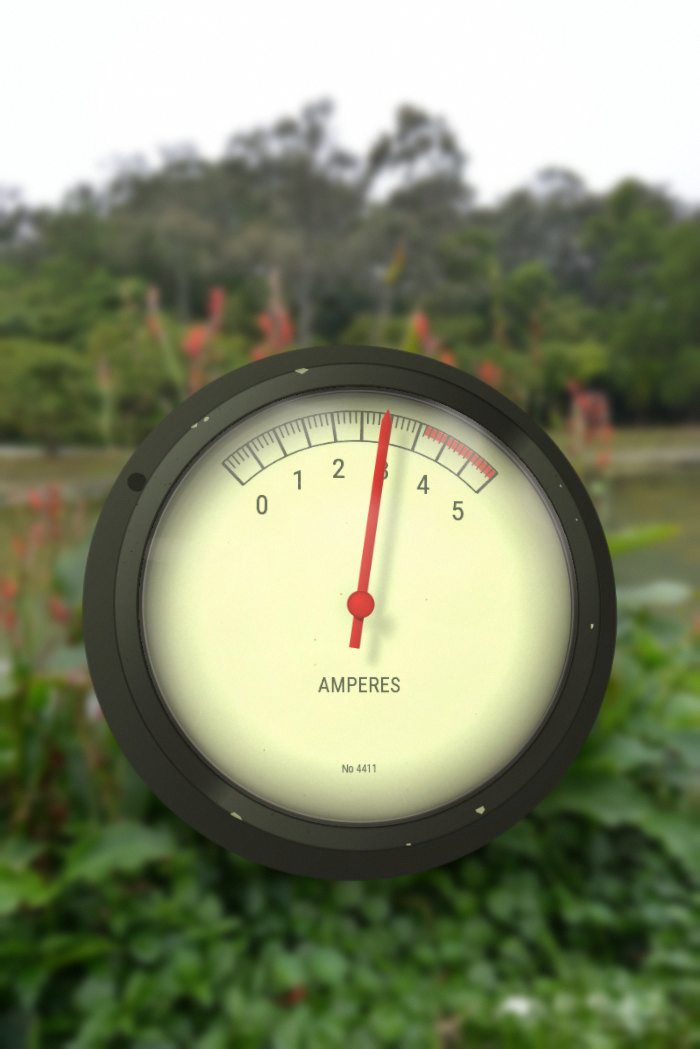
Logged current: 2.9
